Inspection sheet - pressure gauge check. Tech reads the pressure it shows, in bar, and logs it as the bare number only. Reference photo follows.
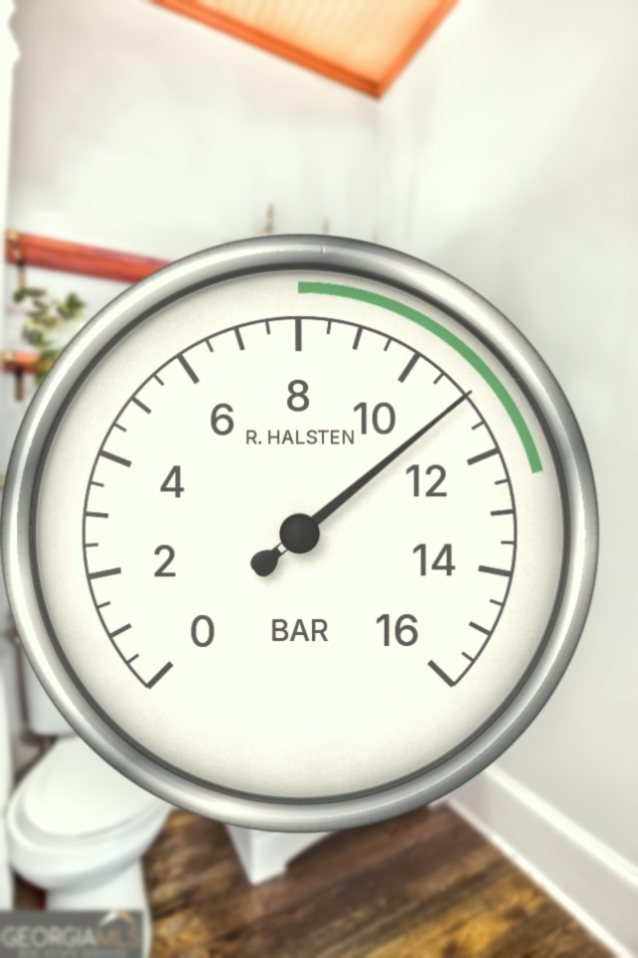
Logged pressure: 11
